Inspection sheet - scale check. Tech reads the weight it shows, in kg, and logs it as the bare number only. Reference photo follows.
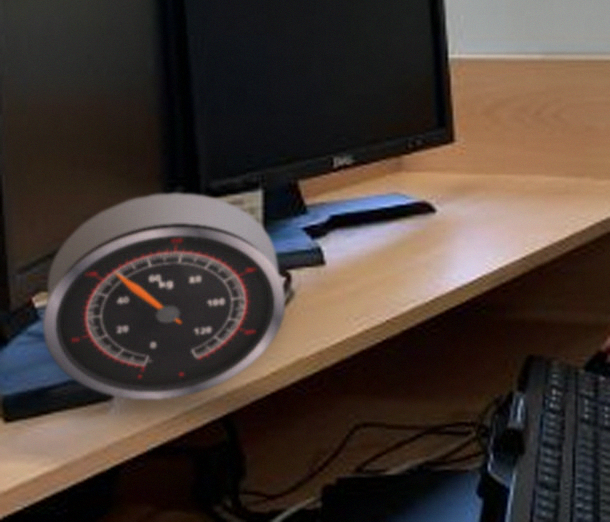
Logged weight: 50
